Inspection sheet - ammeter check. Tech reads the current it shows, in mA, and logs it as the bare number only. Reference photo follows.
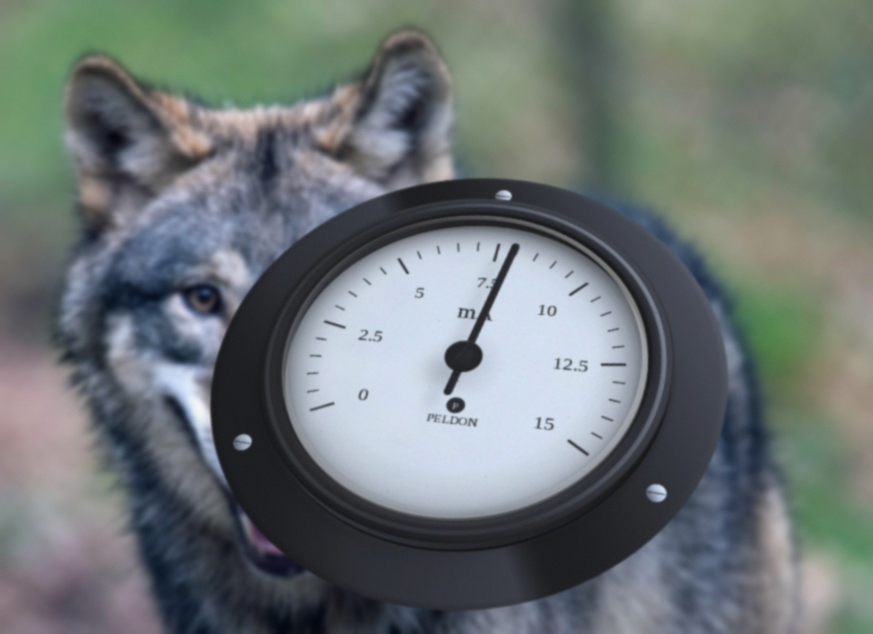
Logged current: 8
